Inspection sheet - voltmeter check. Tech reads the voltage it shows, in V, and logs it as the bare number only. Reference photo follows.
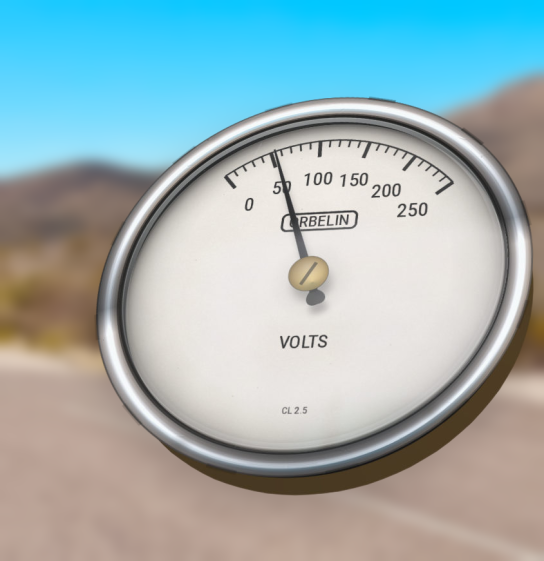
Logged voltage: 55
